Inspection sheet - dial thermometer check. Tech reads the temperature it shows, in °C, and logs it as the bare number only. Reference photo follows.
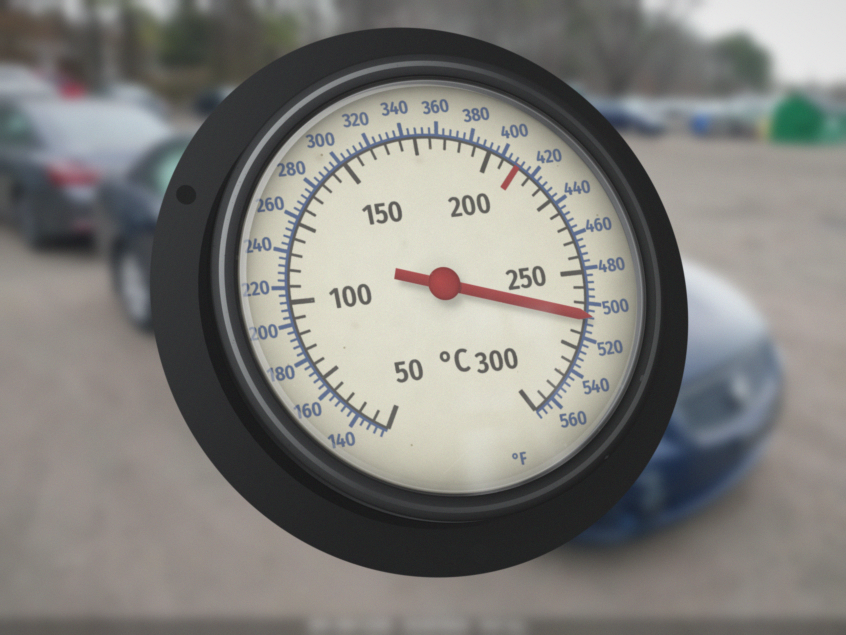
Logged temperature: 265
